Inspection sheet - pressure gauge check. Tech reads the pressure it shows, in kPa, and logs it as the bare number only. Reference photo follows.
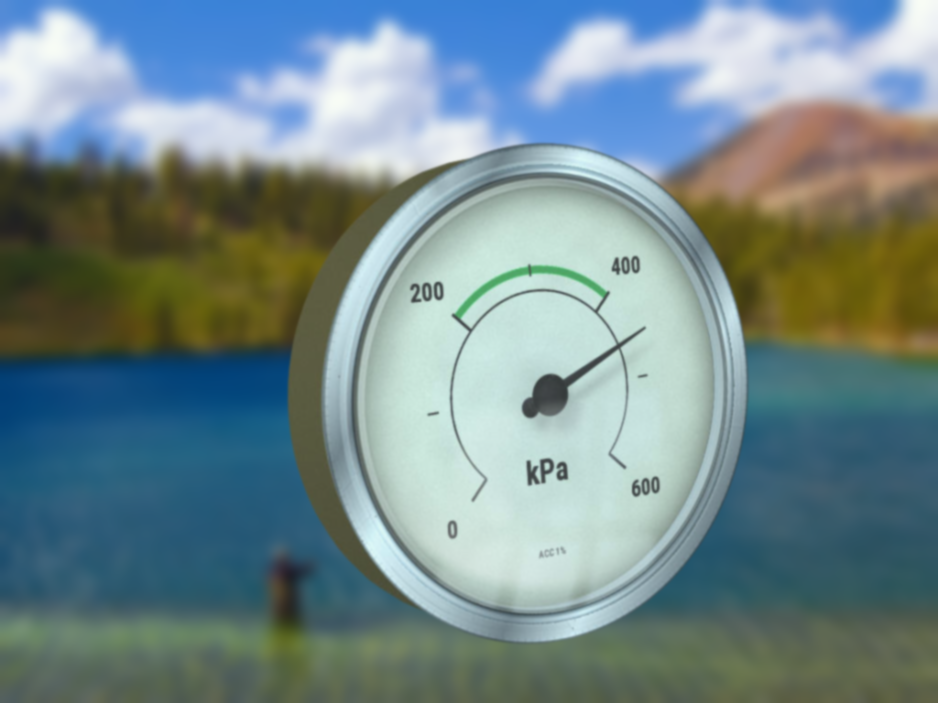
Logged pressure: 450
